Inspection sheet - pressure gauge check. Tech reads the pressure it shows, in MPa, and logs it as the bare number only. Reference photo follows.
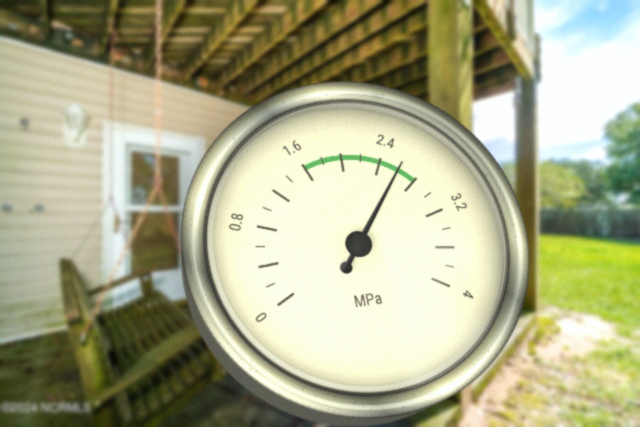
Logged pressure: 2.6
